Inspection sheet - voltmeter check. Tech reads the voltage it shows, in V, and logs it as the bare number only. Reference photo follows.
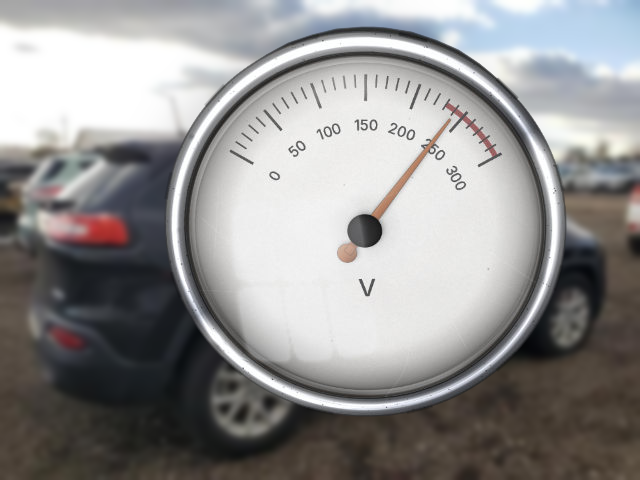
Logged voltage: 240
